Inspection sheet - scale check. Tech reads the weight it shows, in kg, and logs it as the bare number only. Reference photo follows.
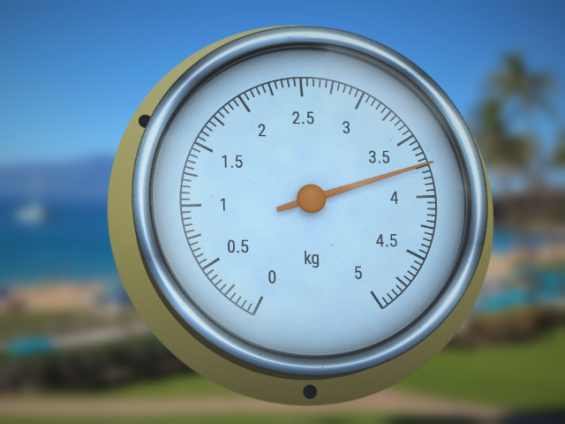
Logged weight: 3.75
